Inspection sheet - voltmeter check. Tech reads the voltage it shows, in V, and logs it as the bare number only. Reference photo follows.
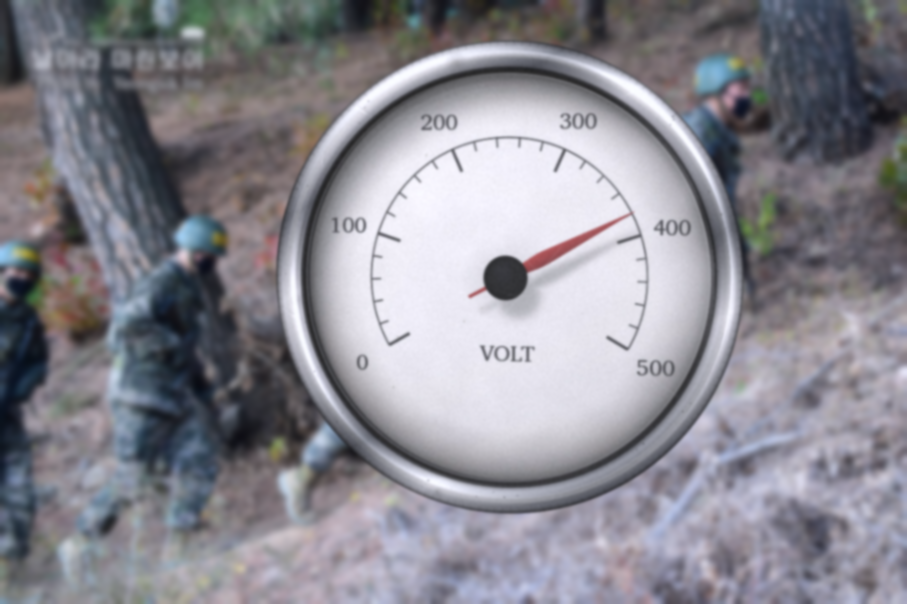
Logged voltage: 380
